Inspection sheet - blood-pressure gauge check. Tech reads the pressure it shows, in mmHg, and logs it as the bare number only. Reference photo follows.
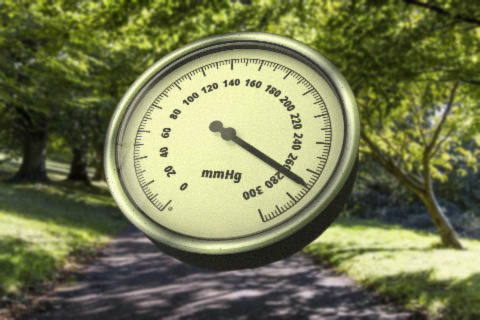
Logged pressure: 270
